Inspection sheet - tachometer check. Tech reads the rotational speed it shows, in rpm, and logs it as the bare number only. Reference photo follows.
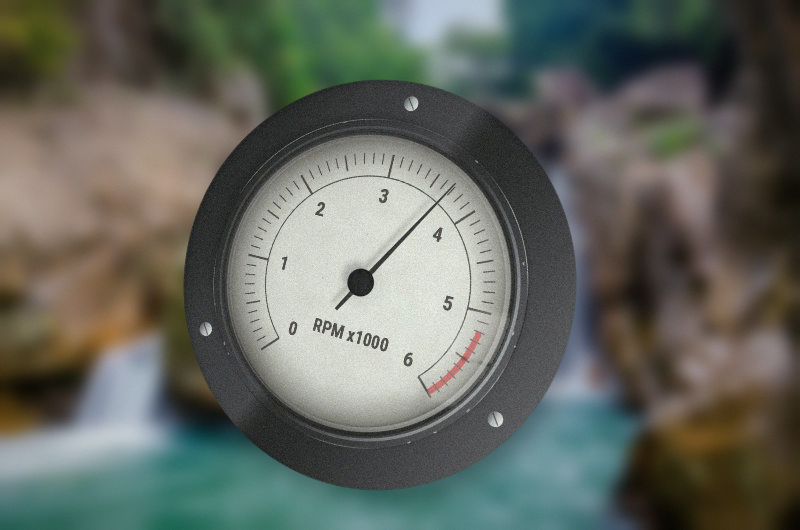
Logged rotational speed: 3700
